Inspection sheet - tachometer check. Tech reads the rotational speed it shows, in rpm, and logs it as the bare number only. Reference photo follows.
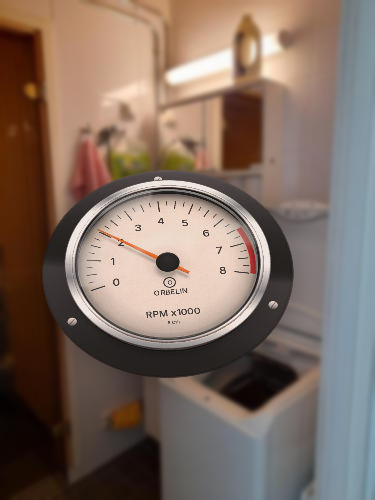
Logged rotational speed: 2000
